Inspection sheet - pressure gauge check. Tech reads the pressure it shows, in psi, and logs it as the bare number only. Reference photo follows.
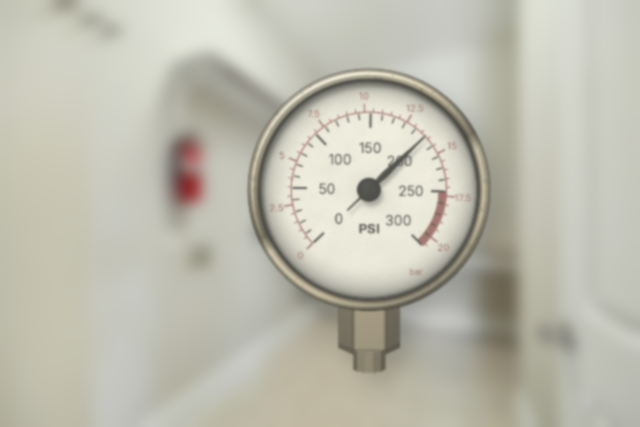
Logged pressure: 200
